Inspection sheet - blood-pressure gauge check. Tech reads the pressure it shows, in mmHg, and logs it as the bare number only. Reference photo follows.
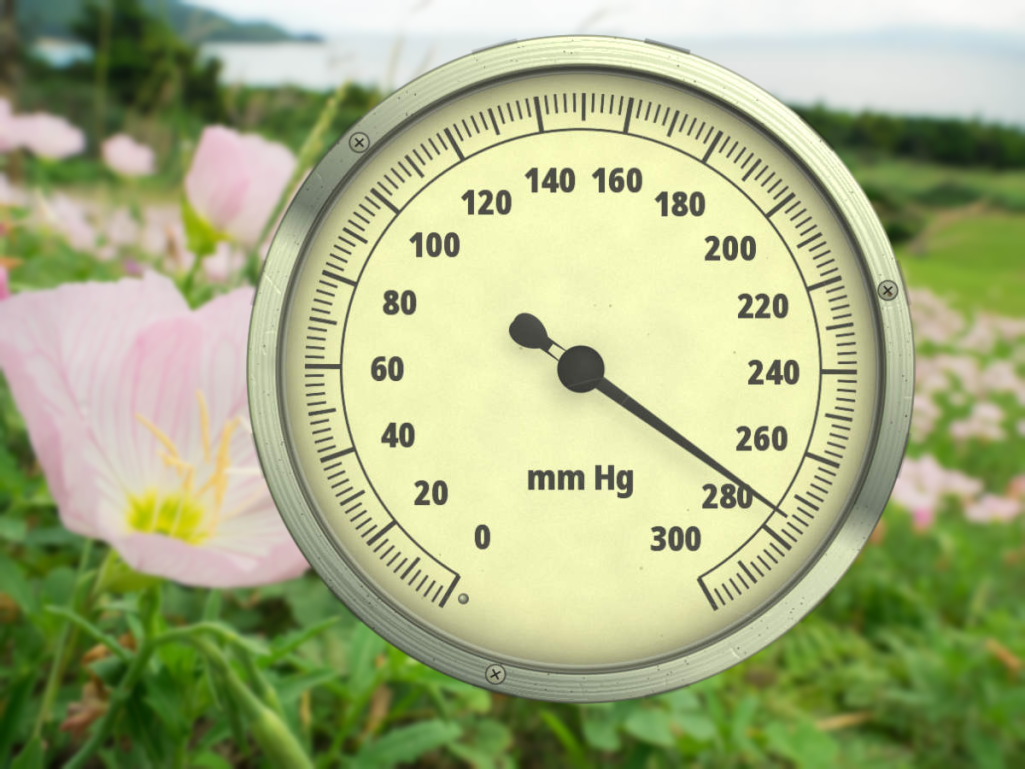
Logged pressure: 275
